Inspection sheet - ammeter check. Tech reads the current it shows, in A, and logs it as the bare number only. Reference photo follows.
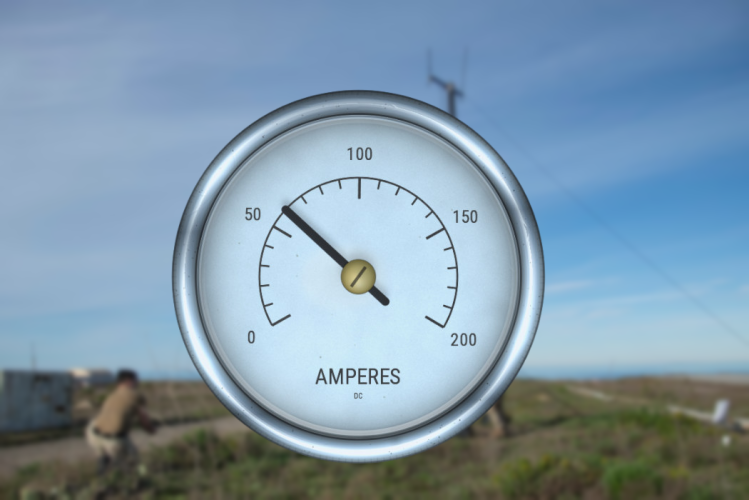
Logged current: 60
